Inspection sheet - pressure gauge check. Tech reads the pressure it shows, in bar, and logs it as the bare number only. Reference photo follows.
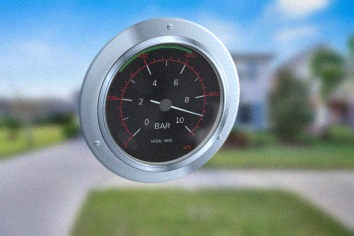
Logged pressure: 9
